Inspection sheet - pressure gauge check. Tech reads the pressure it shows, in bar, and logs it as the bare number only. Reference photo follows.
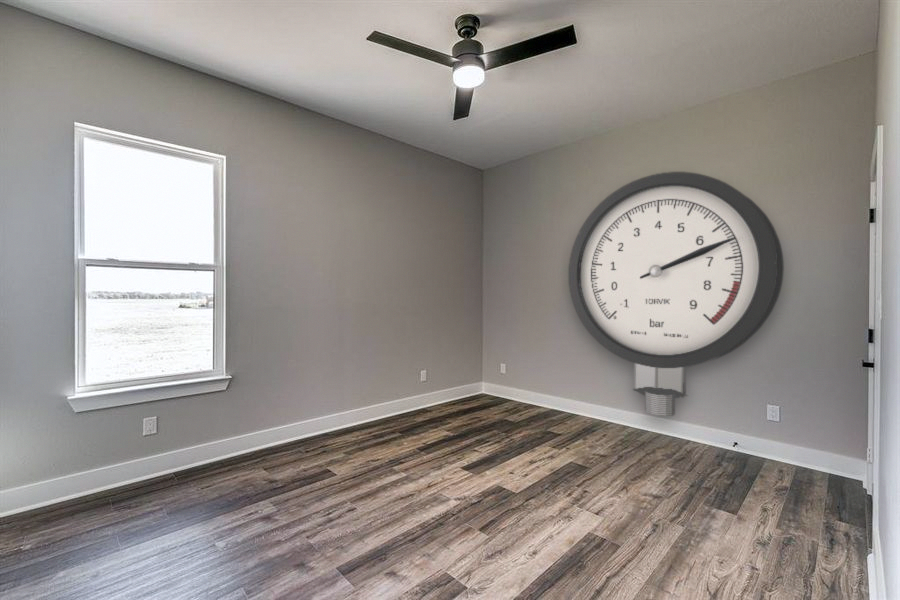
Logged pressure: 6.5
